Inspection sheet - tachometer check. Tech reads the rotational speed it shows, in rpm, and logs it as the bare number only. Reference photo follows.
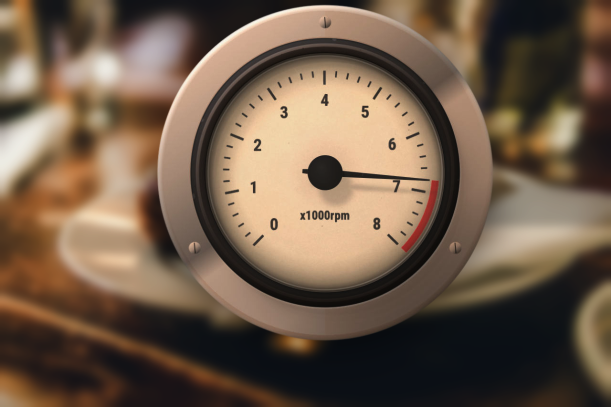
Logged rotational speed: 6800
